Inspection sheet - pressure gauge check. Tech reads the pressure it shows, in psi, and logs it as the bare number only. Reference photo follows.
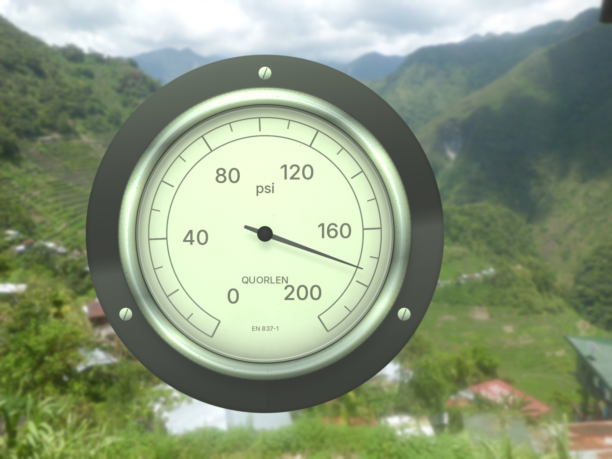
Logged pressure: 175
